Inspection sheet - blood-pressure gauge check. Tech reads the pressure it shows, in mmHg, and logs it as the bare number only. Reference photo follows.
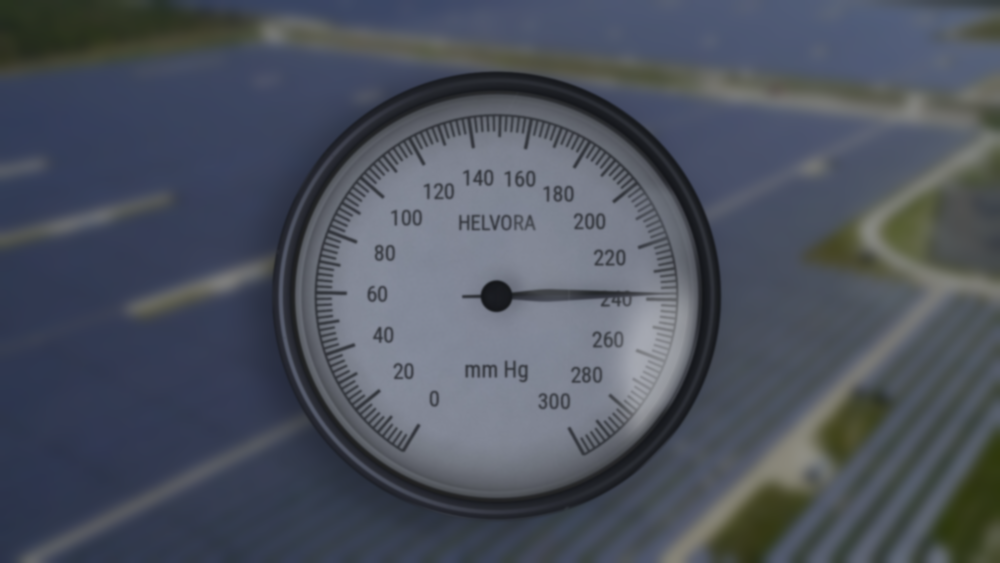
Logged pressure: 238
